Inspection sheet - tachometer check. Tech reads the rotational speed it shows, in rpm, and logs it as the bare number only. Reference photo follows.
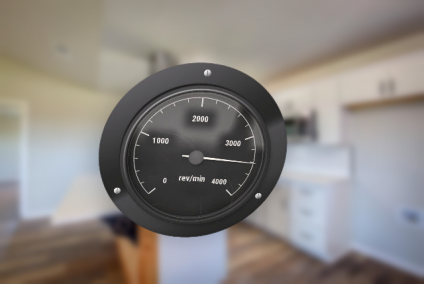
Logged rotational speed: 3400
